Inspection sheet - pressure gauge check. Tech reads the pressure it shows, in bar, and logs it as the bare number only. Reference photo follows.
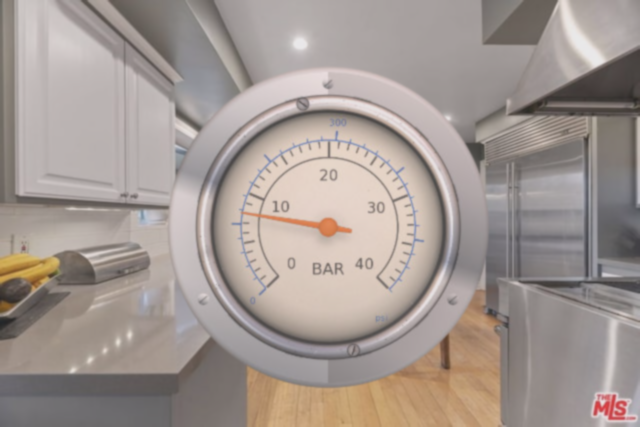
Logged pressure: 8
